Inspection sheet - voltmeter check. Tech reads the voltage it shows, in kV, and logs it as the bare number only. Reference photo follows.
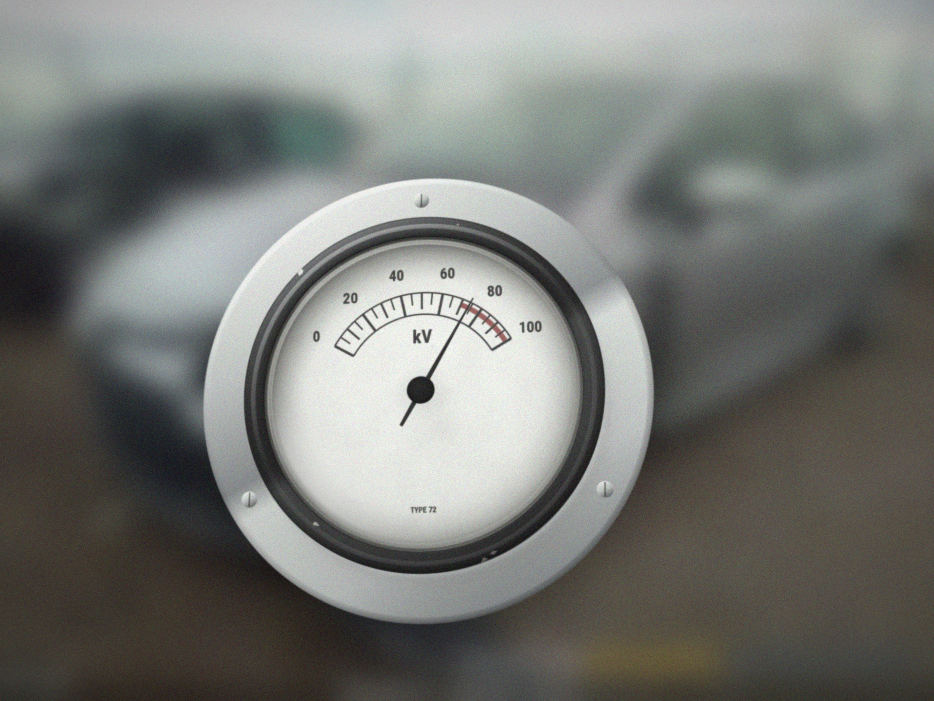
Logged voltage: 75
